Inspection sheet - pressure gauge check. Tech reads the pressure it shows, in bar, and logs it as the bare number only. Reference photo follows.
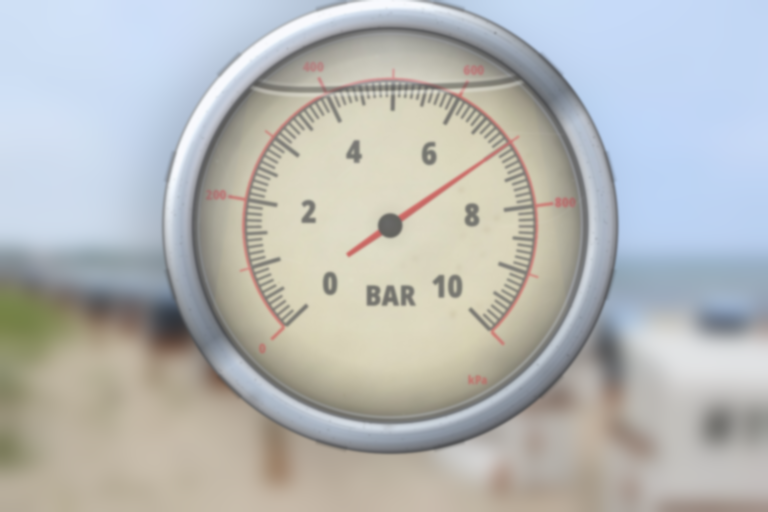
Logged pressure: 7
